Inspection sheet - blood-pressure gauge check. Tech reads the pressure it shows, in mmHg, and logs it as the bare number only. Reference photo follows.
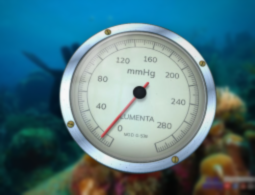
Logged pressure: 10
